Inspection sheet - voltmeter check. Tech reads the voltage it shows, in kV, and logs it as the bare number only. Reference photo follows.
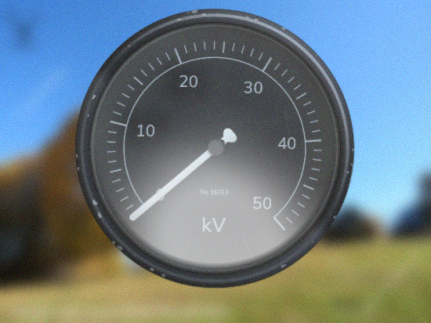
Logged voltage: 0
